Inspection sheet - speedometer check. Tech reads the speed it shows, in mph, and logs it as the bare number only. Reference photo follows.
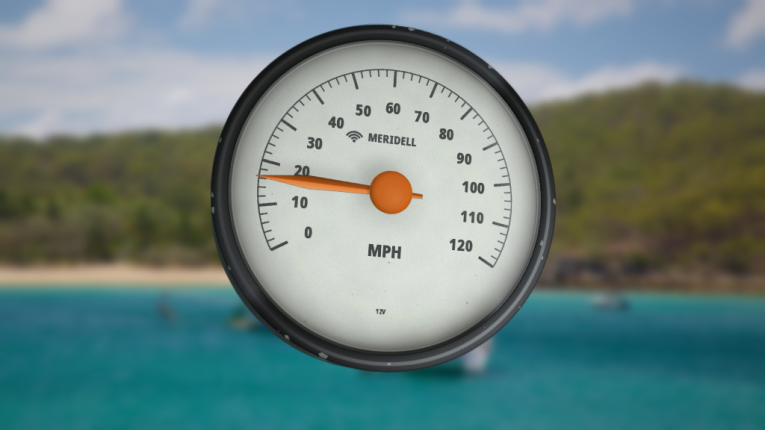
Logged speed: 16
